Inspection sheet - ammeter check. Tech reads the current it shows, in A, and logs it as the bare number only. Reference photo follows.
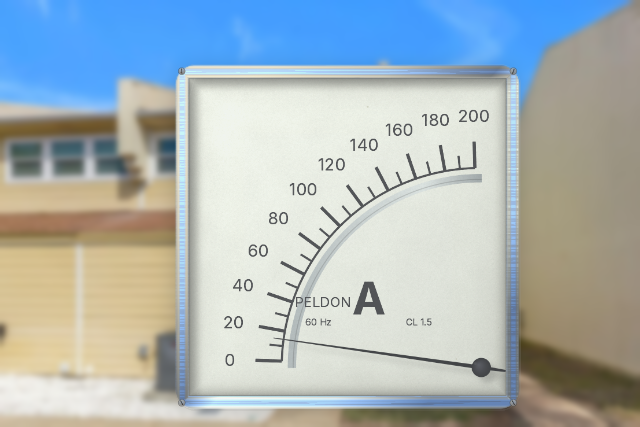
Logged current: 15
